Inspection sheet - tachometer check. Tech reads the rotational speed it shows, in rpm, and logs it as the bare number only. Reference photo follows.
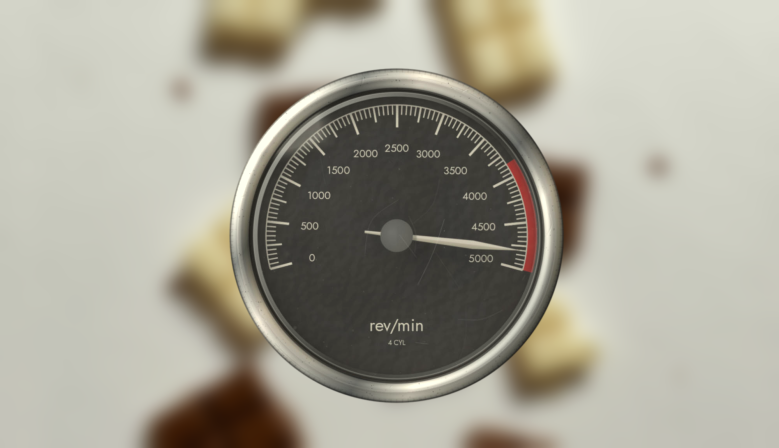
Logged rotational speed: 4800
